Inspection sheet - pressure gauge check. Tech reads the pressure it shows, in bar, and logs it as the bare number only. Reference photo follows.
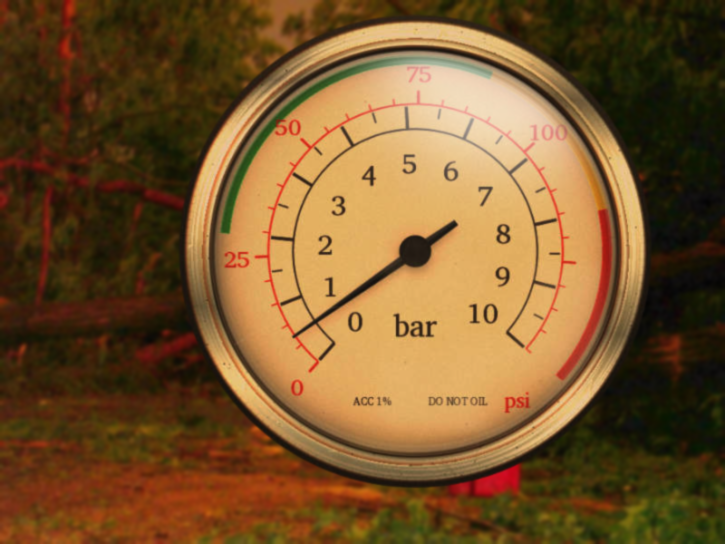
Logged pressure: 0.5
